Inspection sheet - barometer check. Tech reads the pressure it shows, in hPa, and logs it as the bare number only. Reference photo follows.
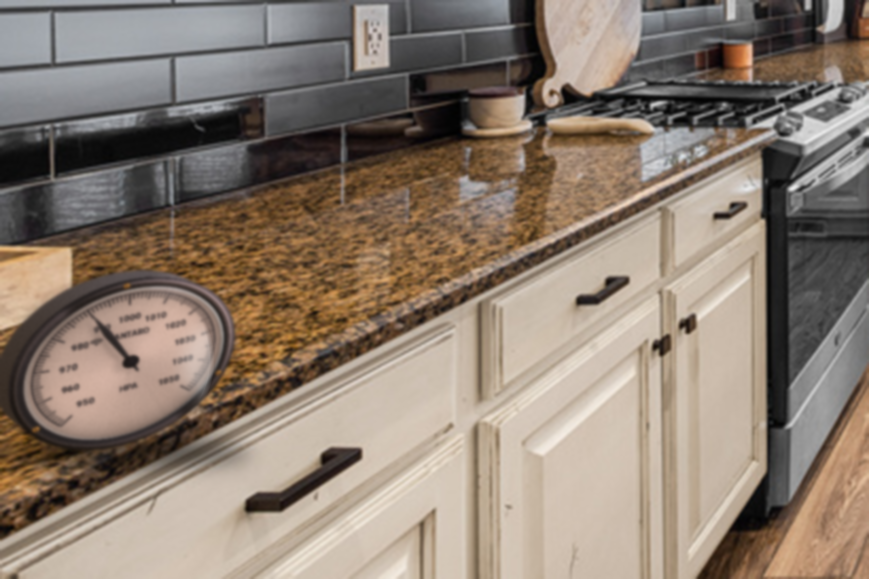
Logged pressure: 990
